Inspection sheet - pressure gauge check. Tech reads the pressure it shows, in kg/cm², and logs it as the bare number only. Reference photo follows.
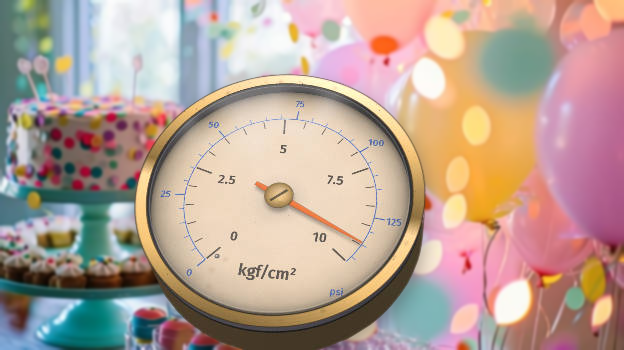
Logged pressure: 9.5
